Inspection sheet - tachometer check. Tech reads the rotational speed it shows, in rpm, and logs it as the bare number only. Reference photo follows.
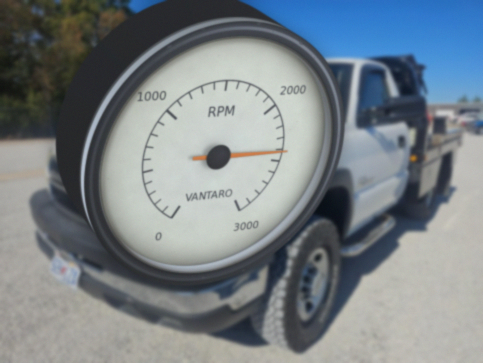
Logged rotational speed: 2400
